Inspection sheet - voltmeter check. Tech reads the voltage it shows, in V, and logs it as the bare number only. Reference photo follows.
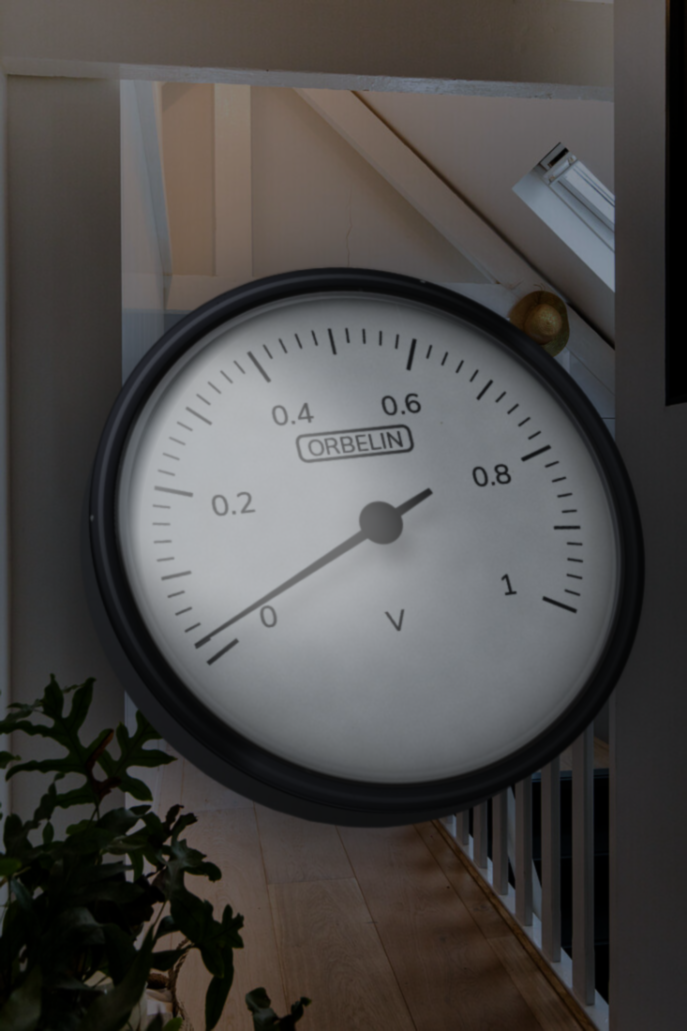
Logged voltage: 0.02
